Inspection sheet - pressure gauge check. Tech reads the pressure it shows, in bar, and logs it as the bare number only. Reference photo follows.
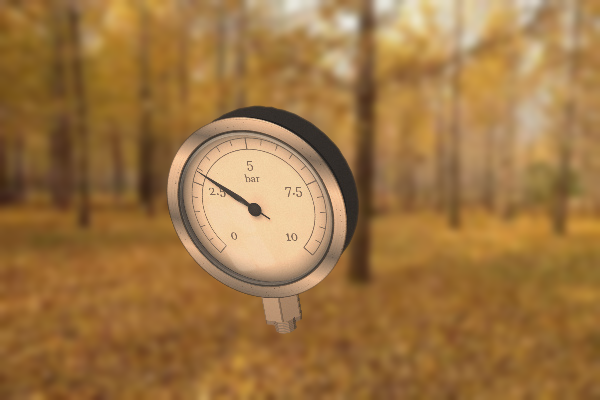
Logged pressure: 3
